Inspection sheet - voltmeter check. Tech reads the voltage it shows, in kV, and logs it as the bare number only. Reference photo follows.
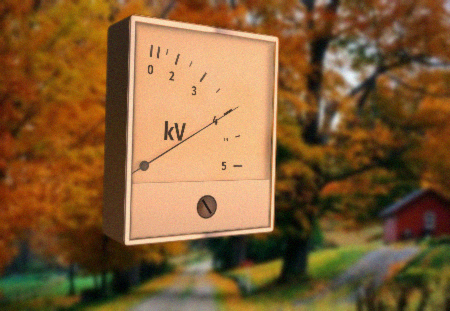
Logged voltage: 4
